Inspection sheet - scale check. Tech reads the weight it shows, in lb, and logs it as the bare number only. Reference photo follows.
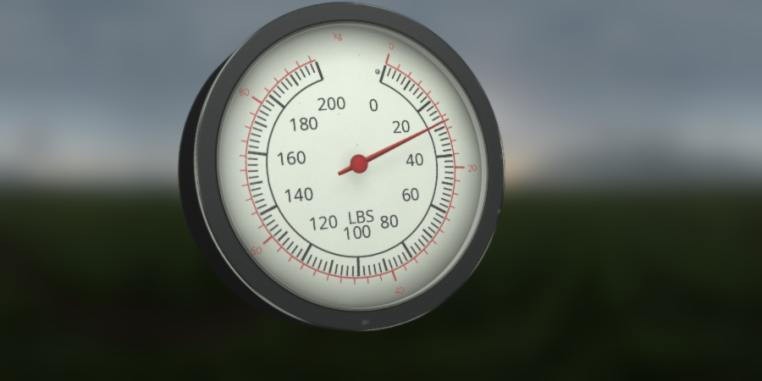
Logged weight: 28
